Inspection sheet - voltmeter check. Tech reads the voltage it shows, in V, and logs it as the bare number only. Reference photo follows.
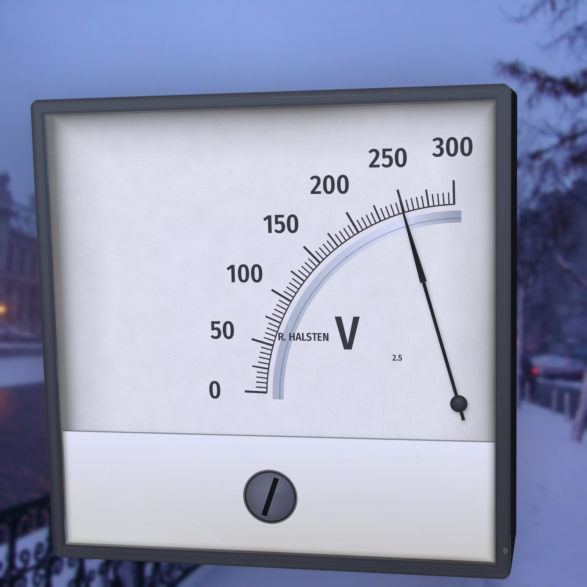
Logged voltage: 250
